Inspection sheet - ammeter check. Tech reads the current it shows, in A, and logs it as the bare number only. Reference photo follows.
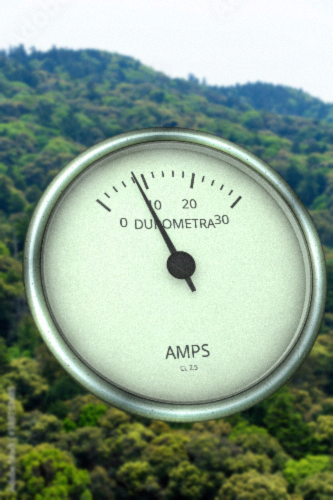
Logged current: 8
